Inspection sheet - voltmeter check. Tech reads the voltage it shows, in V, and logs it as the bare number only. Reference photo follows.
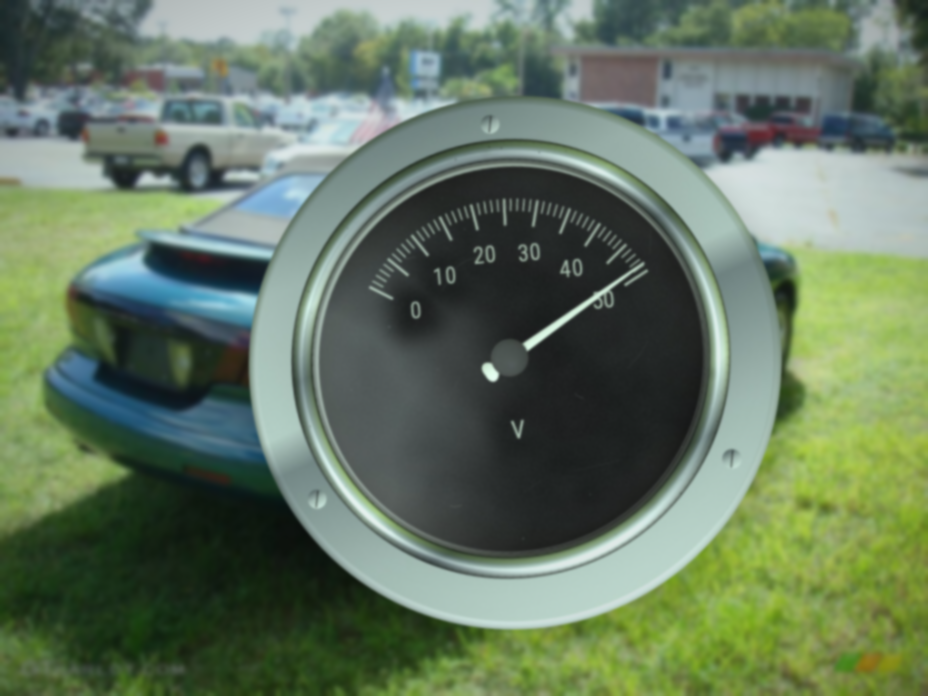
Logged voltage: 49
